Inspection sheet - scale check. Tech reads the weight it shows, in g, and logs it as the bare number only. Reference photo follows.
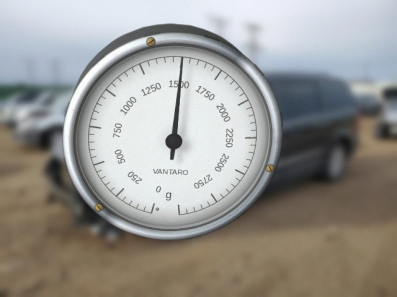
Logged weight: 1500
